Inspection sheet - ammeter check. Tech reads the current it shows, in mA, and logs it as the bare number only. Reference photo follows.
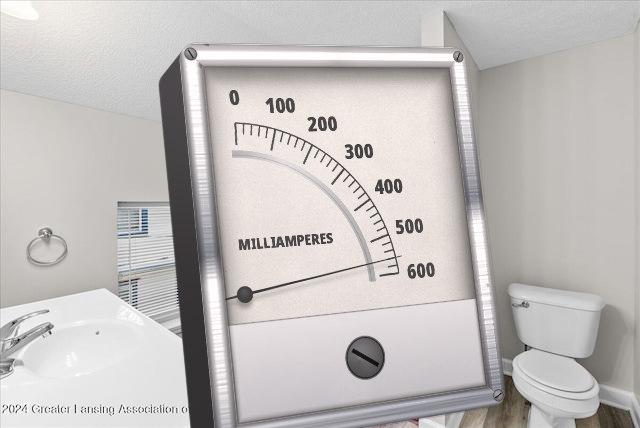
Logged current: 560
